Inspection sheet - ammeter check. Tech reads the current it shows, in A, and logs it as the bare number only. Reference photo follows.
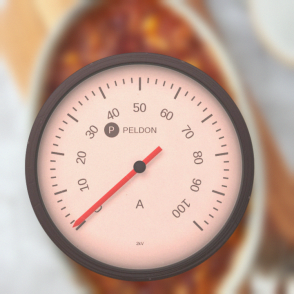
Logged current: 1
